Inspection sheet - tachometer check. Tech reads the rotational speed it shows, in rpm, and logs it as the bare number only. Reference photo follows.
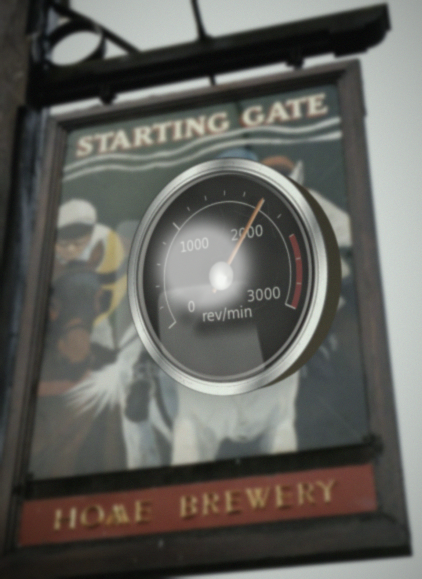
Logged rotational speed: 2000
